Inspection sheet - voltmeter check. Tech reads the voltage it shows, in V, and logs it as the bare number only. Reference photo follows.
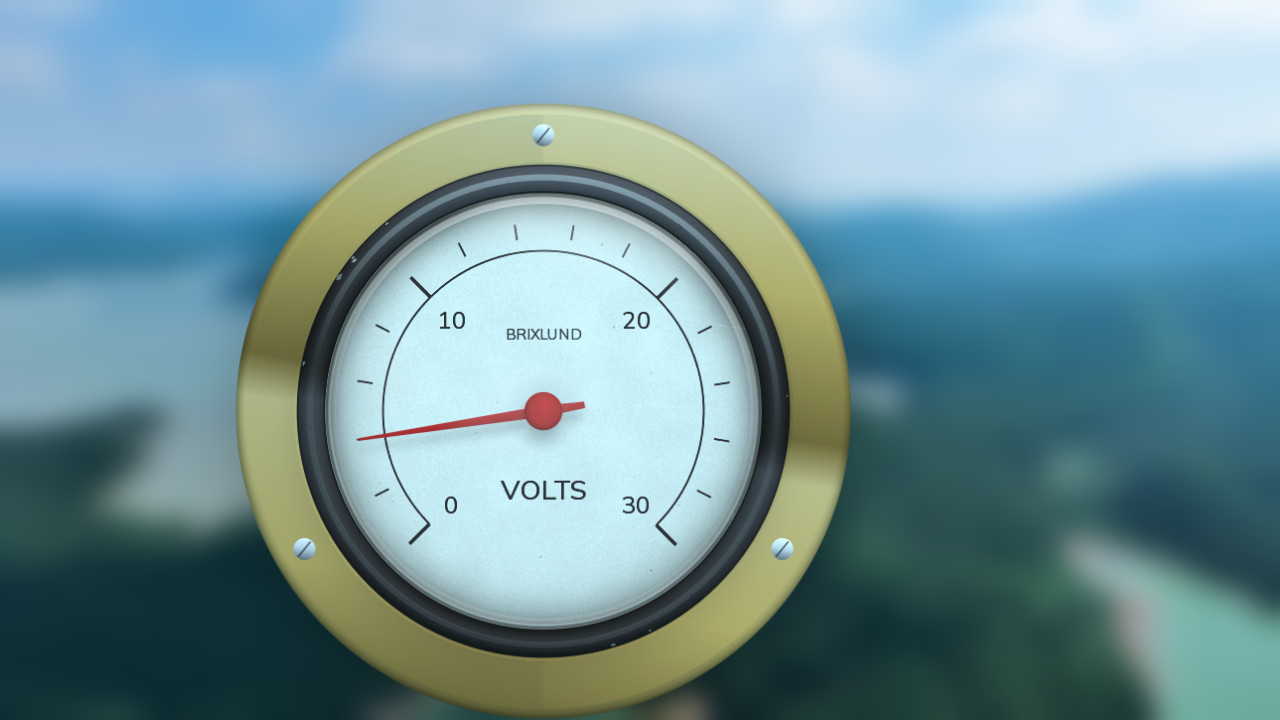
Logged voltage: 4
